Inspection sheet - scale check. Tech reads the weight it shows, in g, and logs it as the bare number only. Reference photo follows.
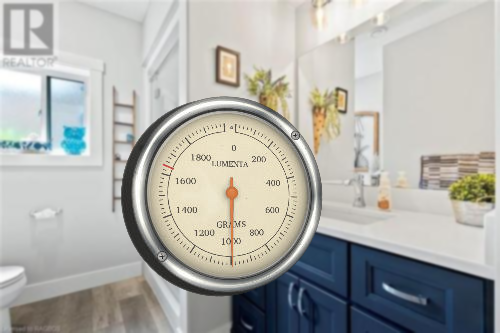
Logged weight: 1000
